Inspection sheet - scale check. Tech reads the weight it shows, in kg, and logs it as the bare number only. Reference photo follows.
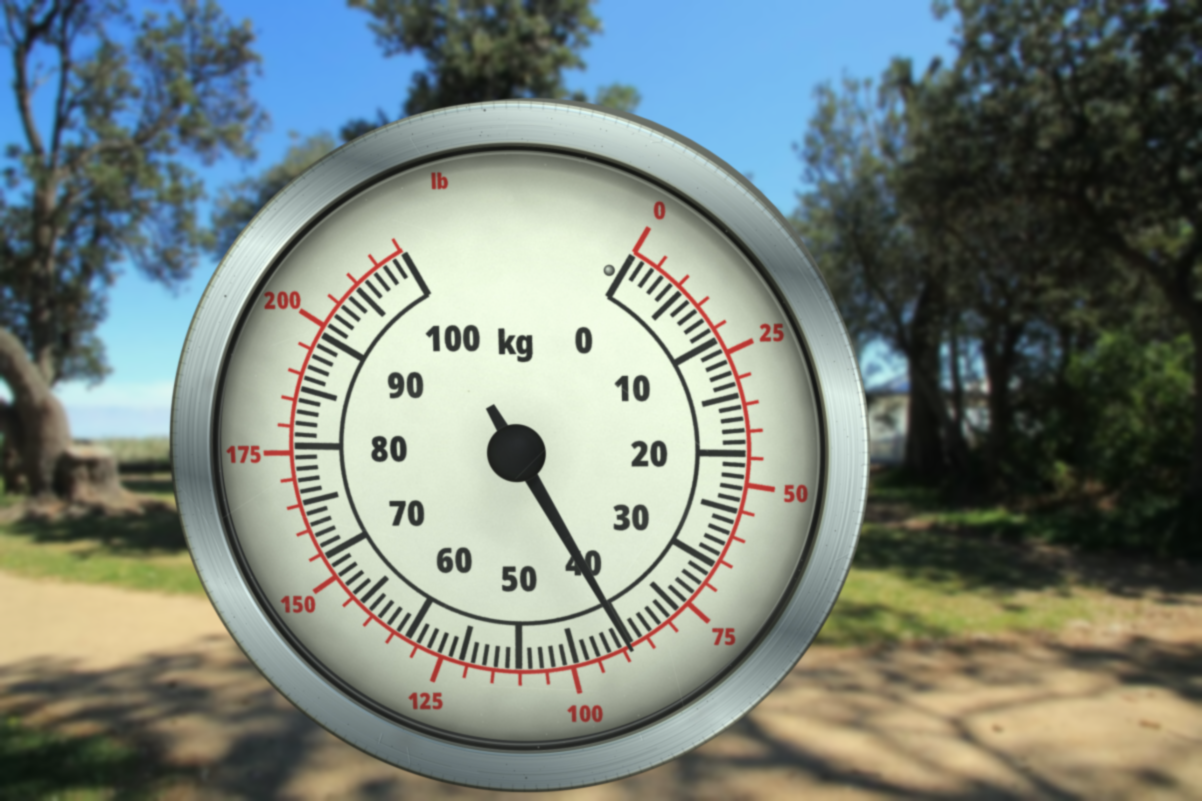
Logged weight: 40
